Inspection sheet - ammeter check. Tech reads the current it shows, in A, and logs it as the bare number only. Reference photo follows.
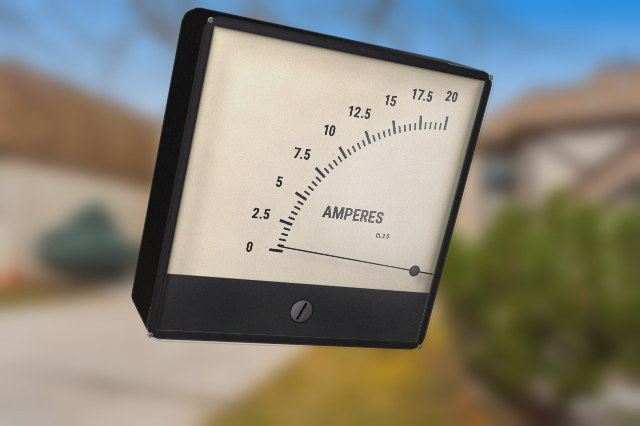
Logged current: 0.5
